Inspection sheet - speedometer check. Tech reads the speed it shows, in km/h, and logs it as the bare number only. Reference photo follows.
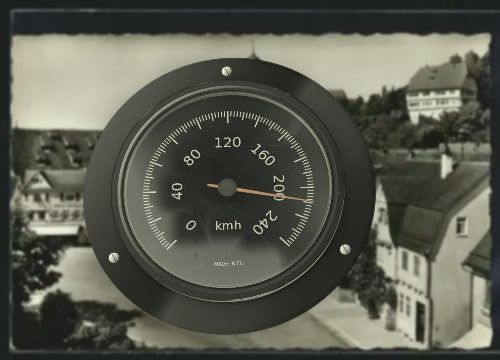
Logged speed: 210
